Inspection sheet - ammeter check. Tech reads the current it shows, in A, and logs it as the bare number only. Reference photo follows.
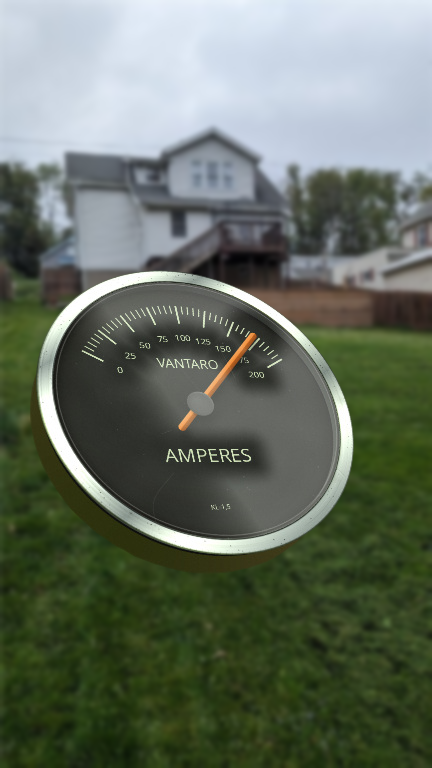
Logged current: 170
